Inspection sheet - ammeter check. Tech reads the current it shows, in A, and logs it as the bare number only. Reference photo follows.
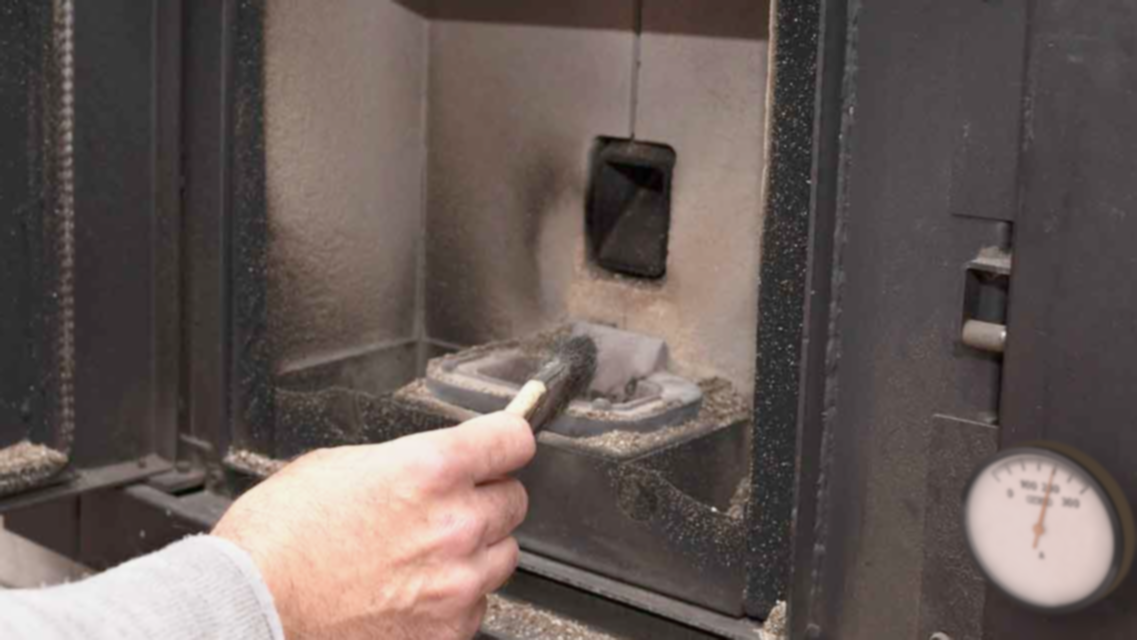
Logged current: 200
